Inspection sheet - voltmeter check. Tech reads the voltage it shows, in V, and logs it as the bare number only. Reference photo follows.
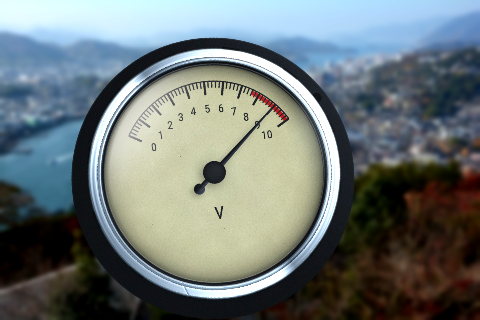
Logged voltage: 9
